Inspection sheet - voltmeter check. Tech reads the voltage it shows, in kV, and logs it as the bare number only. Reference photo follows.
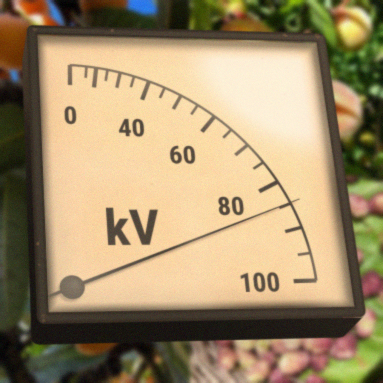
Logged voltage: 85
